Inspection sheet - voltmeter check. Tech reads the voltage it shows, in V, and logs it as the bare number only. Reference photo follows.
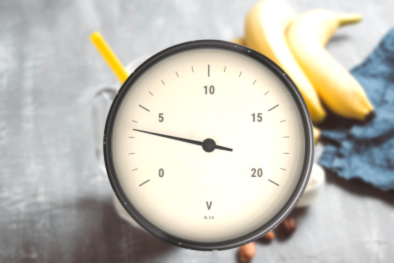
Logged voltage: 3.5
